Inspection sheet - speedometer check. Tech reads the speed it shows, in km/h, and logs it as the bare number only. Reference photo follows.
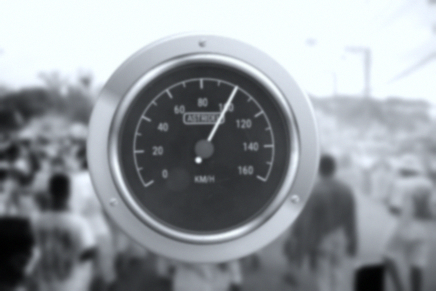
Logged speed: 100
